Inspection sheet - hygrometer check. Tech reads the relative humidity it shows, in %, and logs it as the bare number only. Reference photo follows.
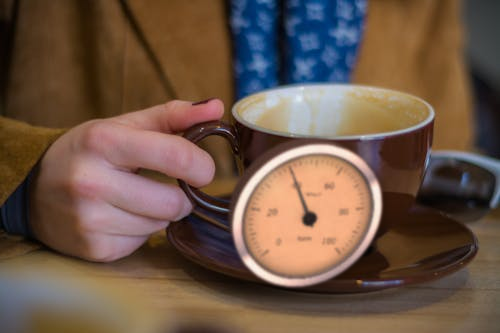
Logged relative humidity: 40
